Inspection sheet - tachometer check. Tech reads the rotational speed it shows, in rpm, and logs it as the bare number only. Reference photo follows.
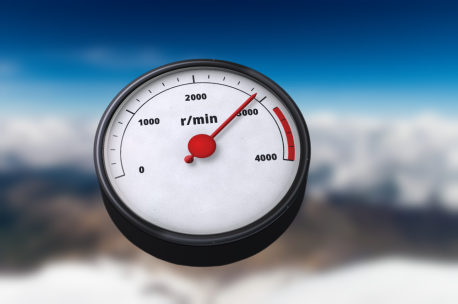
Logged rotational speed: 2900
